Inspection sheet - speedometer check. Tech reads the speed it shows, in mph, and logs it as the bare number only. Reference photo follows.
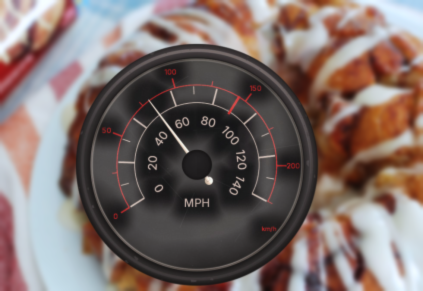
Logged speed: 50
